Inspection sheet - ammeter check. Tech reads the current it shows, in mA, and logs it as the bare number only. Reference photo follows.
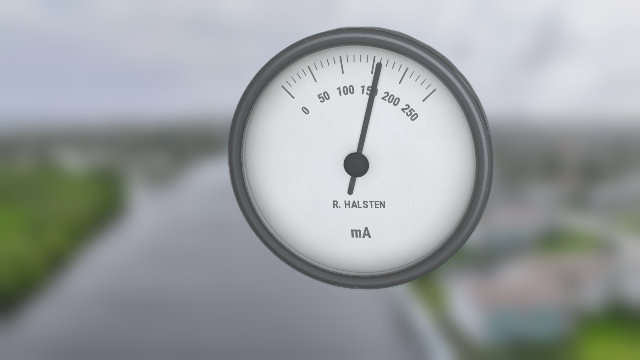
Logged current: 160
